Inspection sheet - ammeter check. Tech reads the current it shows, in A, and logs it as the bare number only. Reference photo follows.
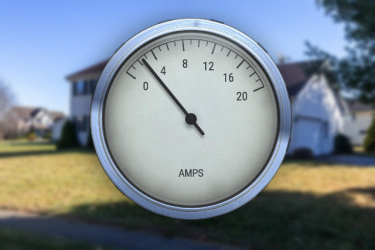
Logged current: 2.5
